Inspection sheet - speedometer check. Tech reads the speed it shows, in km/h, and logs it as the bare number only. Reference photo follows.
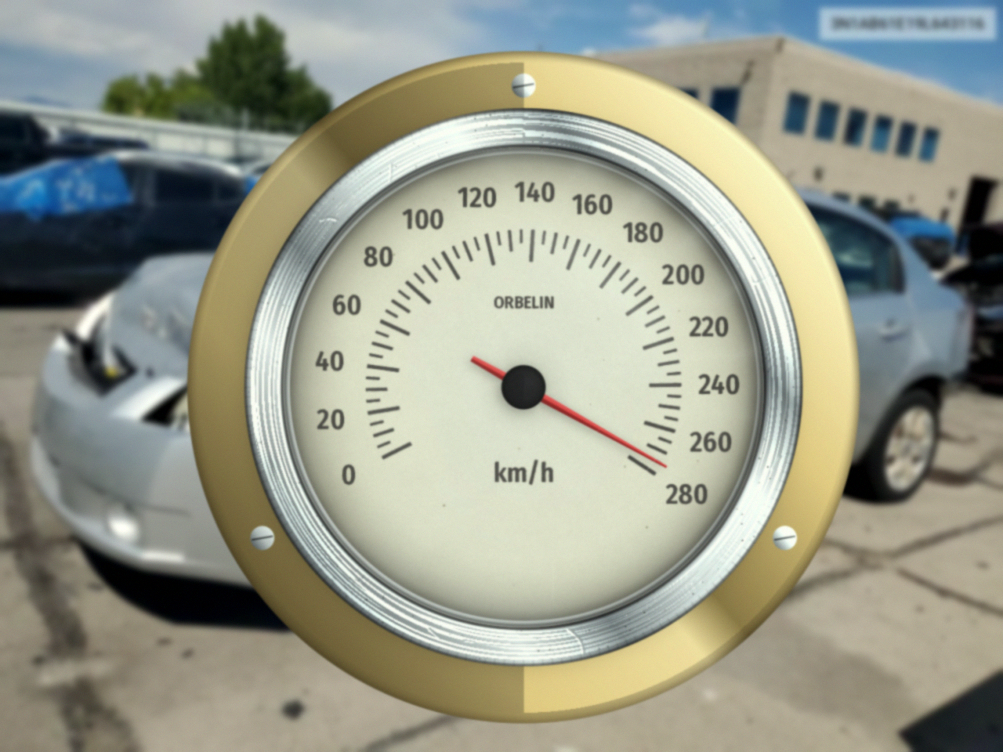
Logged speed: 275
